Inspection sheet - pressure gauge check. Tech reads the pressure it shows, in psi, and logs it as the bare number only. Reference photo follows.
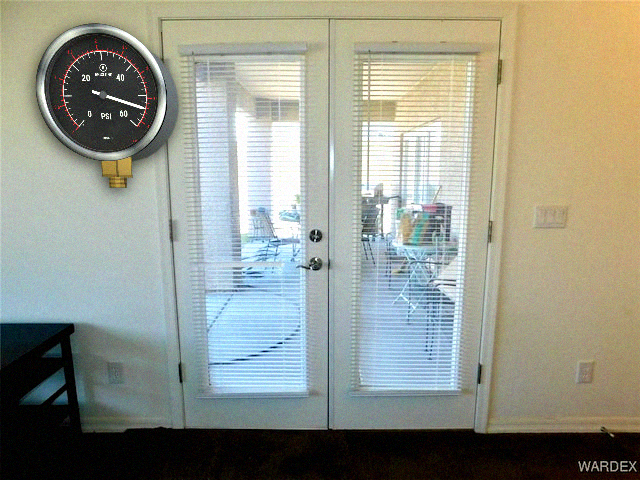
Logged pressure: 54
